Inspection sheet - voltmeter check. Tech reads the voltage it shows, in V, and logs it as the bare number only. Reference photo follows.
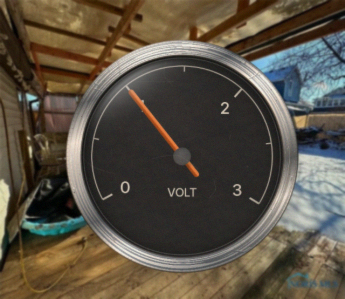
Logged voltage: 1
